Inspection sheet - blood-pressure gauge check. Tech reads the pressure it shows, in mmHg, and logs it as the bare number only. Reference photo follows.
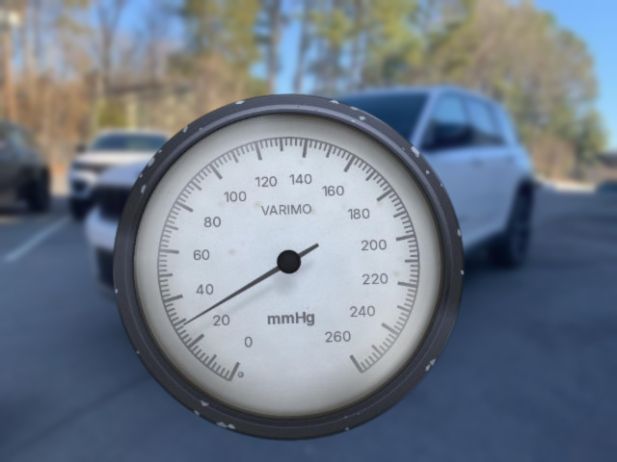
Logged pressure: 28
